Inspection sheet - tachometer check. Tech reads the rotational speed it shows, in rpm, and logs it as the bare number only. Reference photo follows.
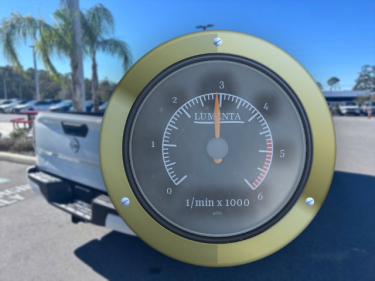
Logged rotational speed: 2900
